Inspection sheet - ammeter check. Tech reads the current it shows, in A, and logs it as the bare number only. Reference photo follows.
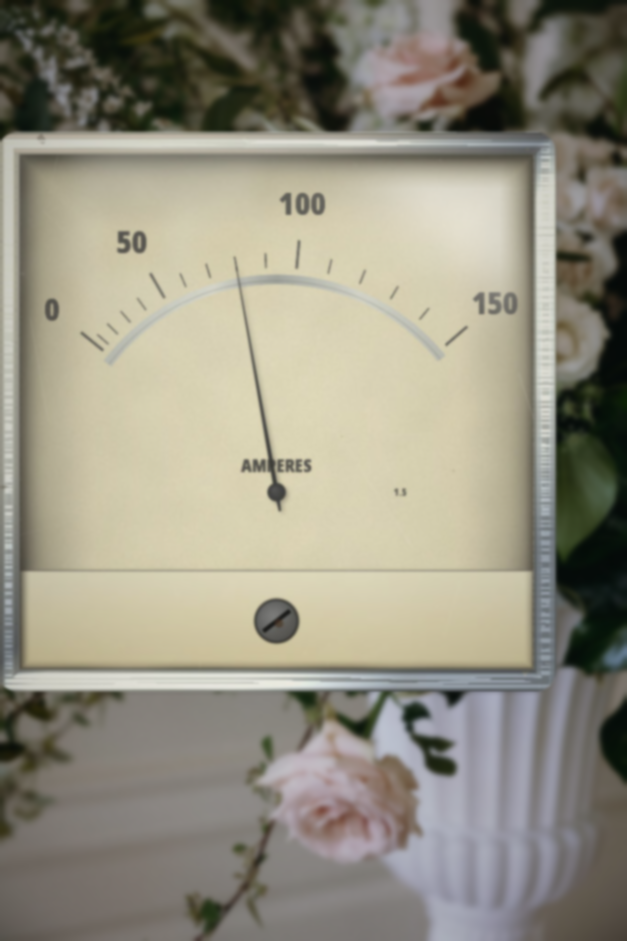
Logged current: 80
